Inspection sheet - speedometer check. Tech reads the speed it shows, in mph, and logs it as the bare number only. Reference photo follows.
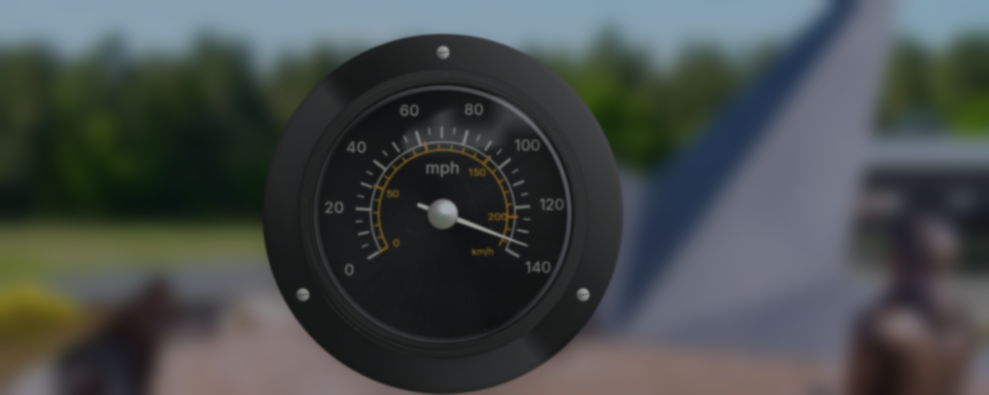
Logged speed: 135
